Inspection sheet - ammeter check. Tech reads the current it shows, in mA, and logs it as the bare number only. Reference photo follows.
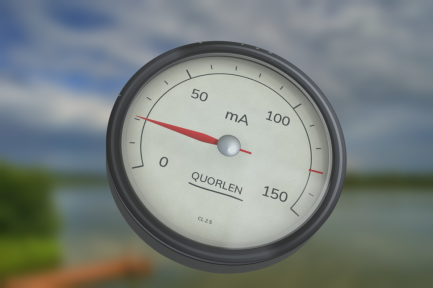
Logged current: 20
